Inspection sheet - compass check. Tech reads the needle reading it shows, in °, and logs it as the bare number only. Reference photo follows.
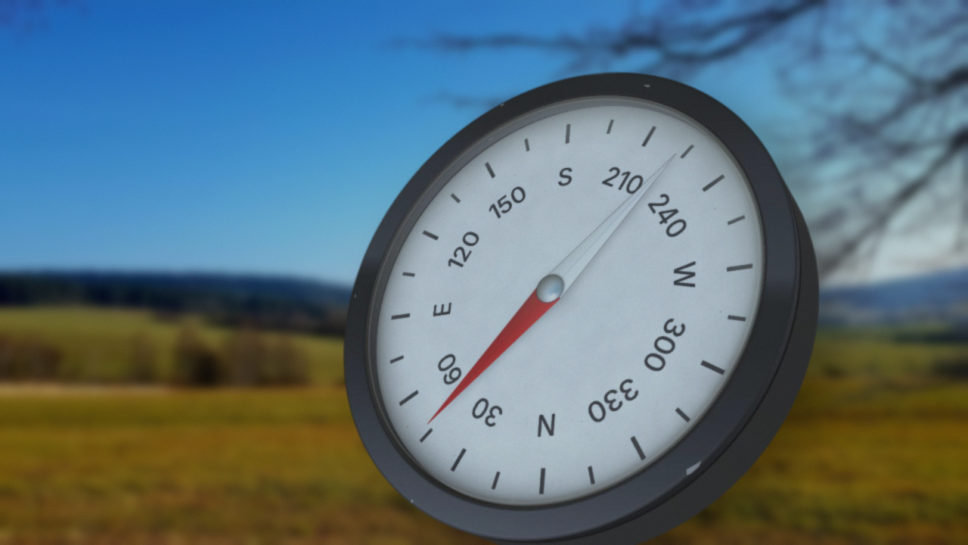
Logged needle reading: 45
